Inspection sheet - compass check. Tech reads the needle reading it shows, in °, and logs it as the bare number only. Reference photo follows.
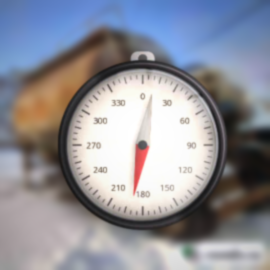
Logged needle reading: 190
